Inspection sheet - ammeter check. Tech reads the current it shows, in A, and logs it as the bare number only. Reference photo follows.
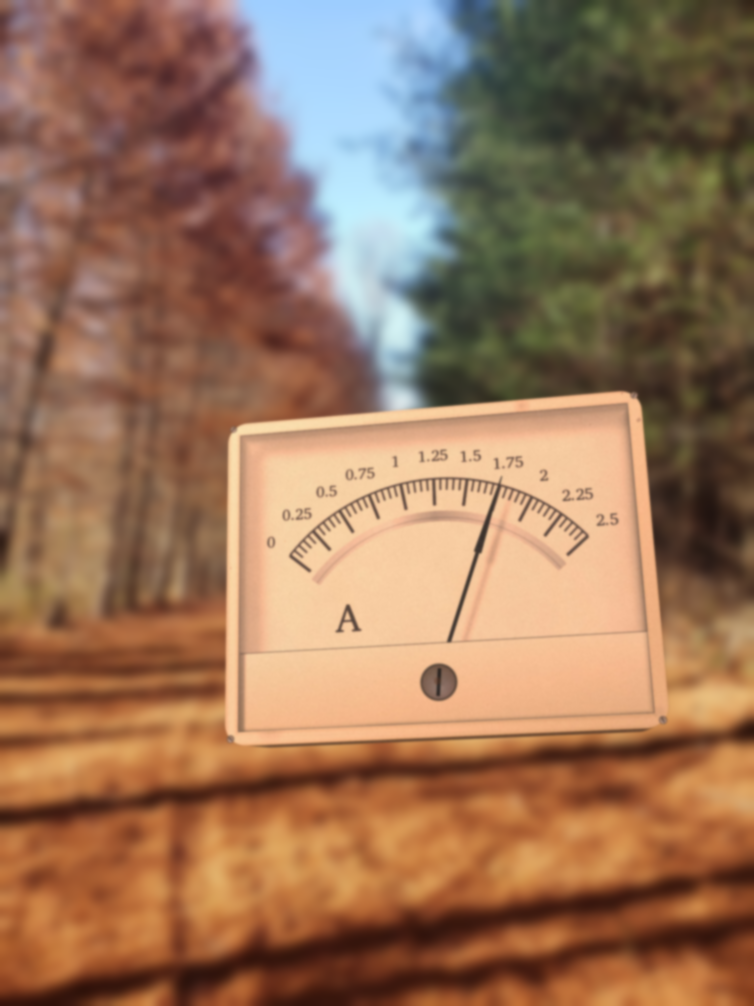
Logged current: 1.75
